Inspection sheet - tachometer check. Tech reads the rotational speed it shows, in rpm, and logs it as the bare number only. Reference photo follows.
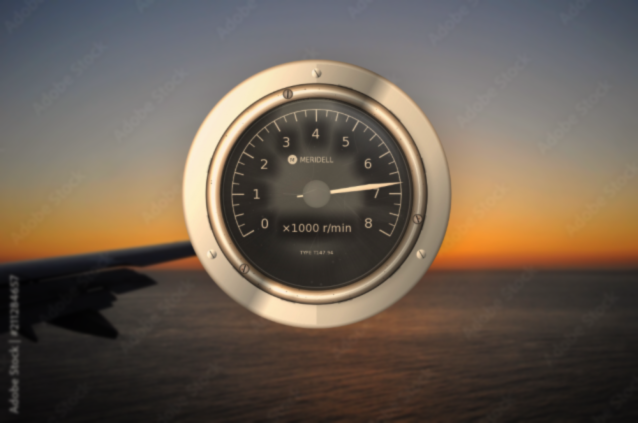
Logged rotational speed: 6750
